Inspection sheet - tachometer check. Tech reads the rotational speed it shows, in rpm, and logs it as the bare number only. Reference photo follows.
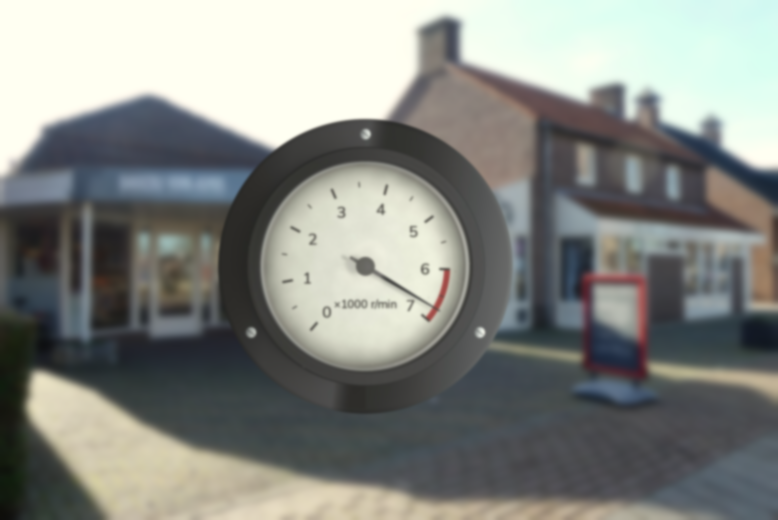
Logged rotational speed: 6750
